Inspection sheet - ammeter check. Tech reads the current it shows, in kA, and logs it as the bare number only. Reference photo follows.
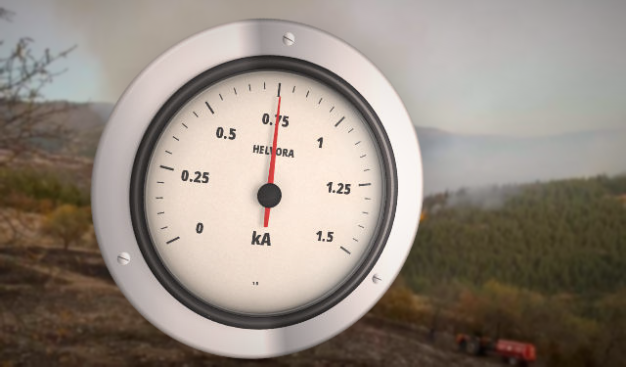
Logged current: 0.75
